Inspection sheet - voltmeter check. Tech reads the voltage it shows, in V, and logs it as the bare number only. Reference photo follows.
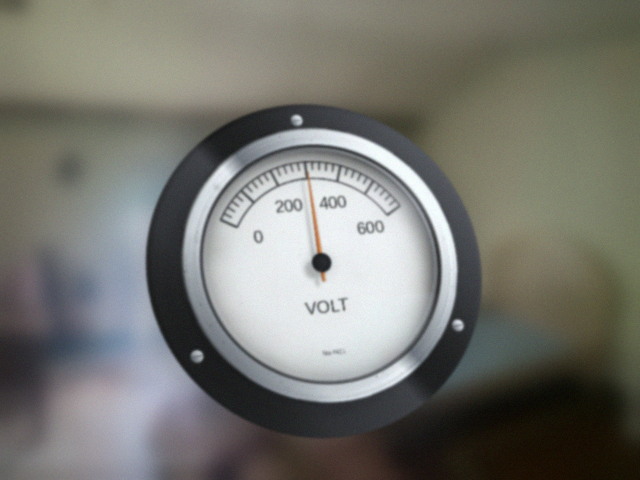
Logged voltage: 300
